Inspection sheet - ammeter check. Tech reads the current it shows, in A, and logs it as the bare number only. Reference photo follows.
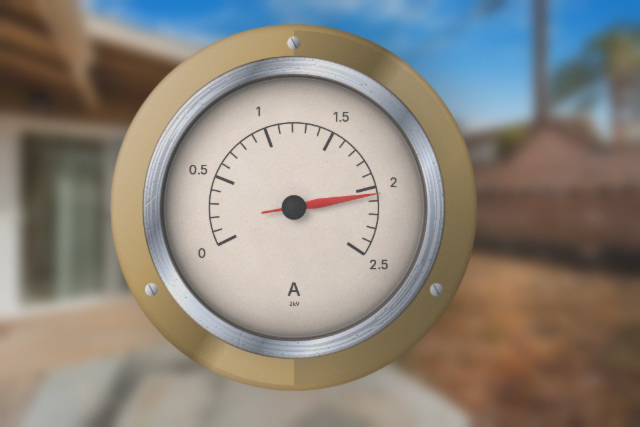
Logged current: 2.05
